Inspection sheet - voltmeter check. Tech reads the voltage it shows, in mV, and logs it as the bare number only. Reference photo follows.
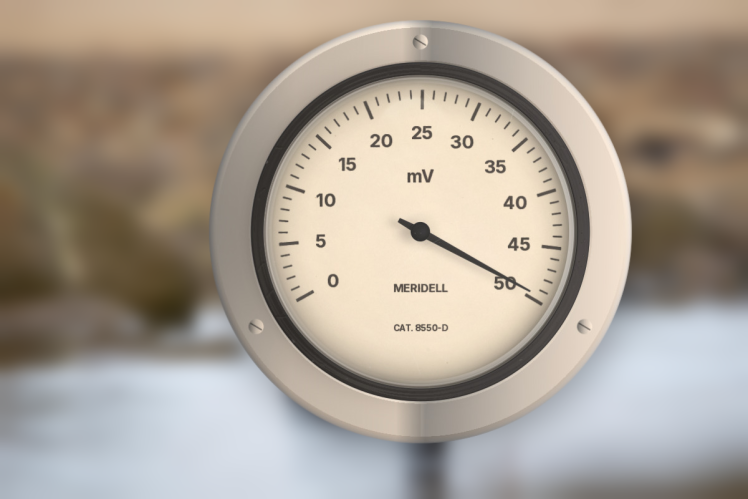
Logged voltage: 49.5
